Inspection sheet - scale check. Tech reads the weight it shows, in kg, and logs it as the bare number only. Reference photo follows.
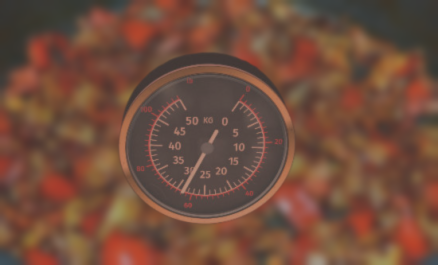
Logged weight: 29
